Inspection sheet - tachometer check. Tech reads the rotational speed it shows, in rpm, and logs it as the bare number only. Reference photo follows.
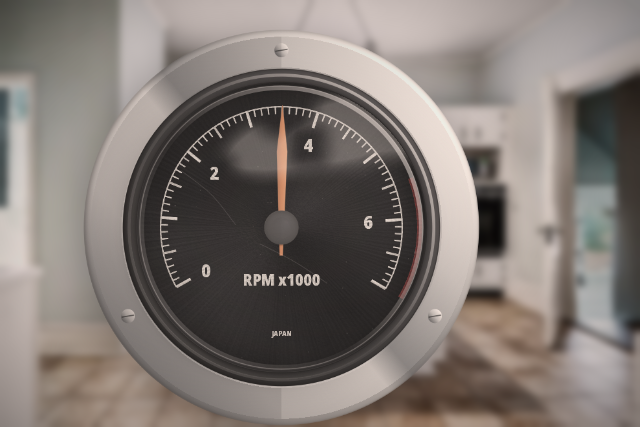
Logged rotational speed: 3500
